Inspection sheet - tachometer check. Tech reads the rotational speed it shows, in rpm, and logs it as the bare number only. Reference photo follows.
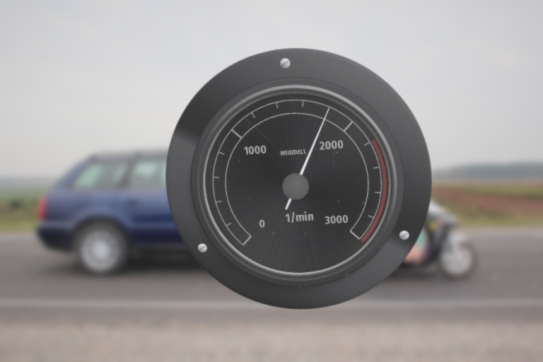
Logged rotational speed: 1800
